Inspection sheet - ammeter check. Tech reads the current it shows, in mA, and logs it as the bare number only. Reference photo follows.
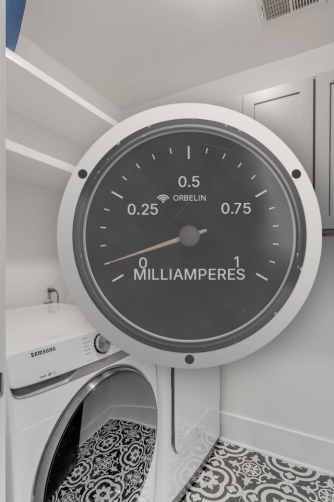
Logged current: 0.05
